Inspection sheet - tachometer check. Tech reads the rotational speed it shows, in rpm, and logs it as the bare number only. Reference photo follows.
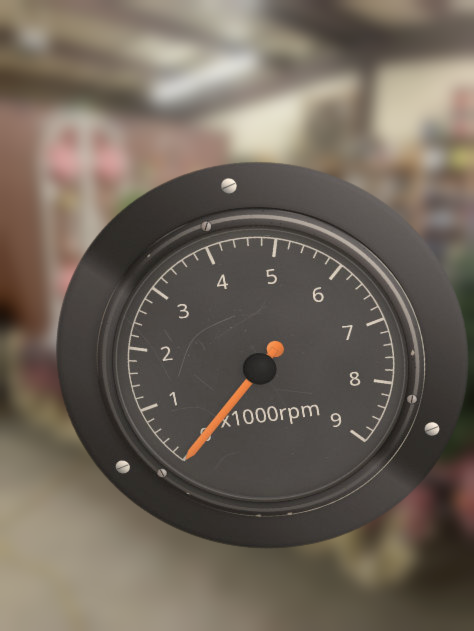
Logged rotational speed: 0
